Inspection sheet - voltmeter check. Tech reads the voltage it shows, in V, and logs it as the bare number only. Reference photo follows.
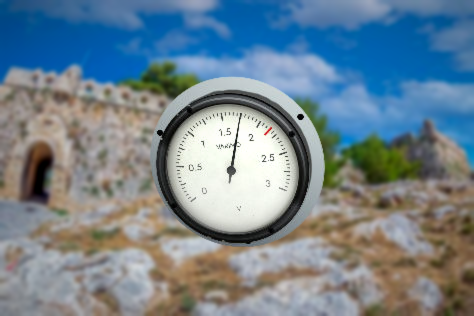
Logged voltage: 1.75
